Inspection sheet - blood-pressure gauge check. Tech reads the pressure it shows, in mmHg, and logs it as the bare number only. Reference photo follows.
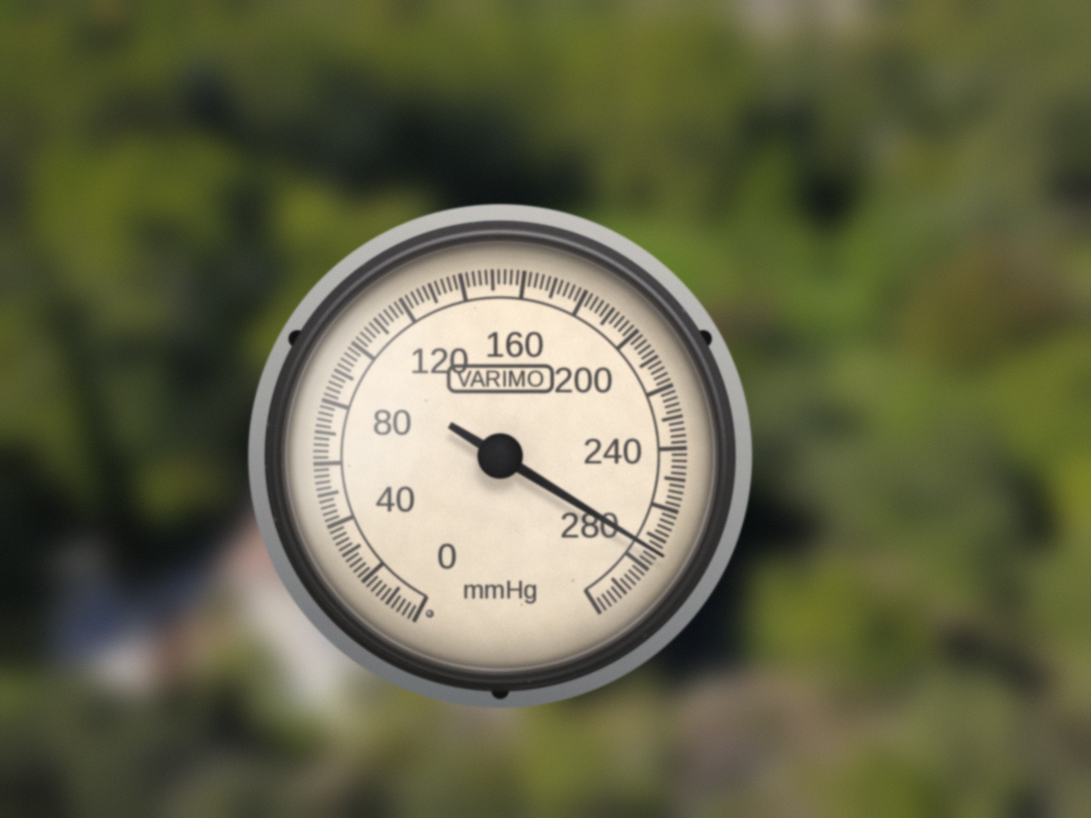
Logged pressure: 274
